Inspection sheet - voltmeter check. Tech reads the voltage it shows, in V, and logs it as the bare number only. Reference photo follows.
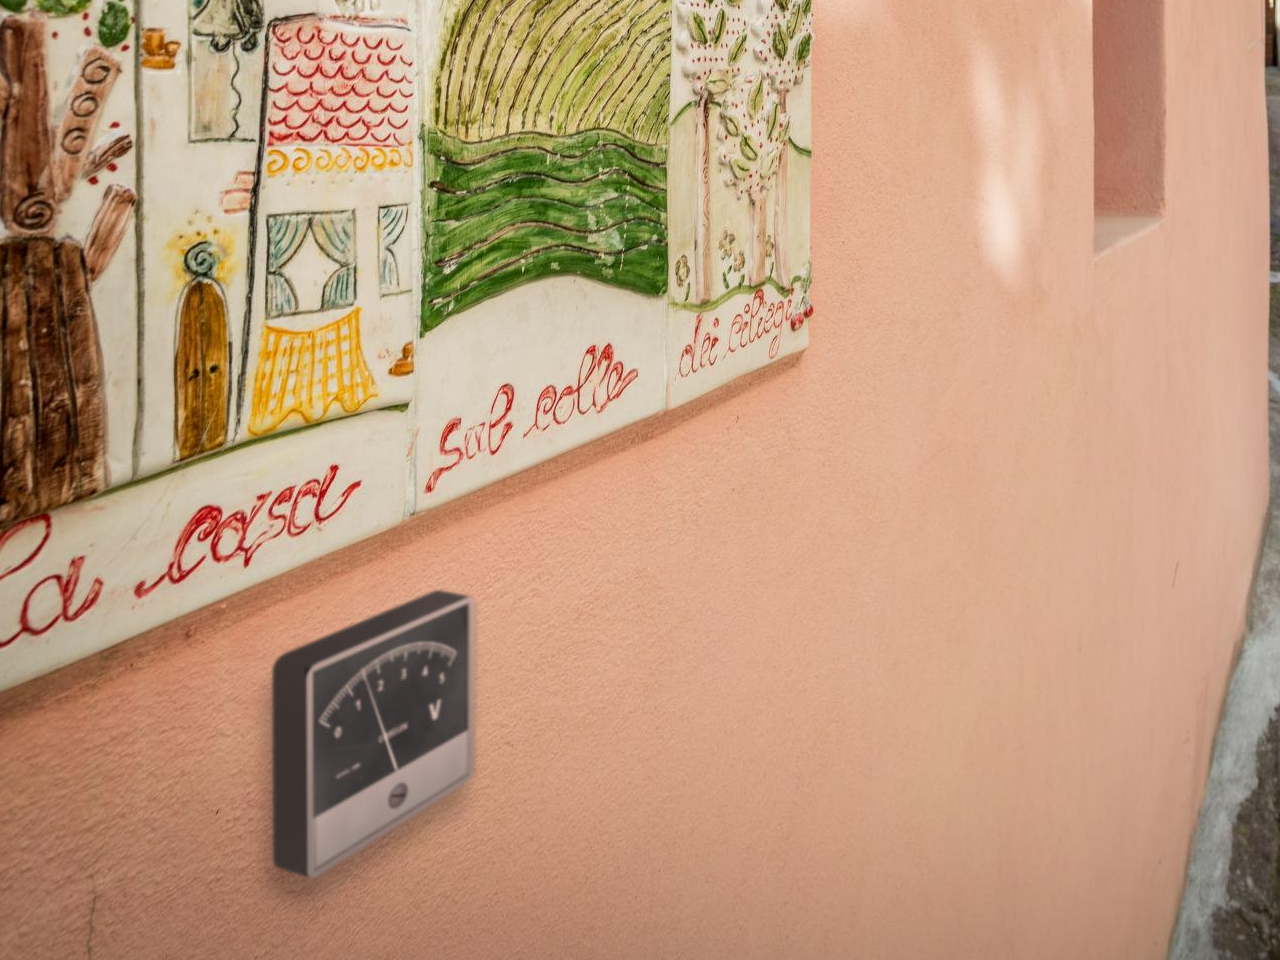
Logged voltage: 1.5
